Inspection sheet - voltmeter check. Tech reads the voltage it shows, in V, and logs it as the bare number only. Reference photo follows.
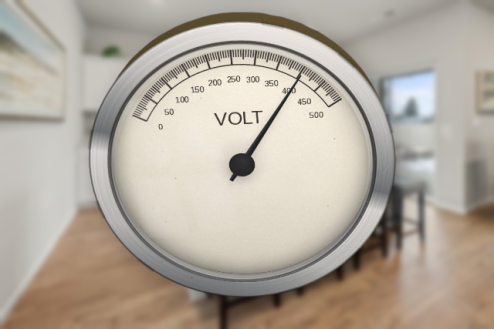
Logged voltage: 400
